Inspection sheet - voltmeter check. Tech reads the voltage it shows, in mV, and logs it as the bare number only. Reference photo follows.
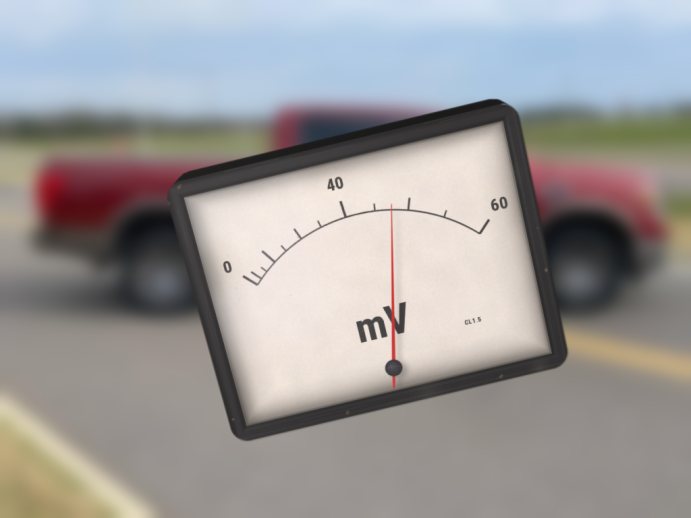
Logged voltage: 47.5
